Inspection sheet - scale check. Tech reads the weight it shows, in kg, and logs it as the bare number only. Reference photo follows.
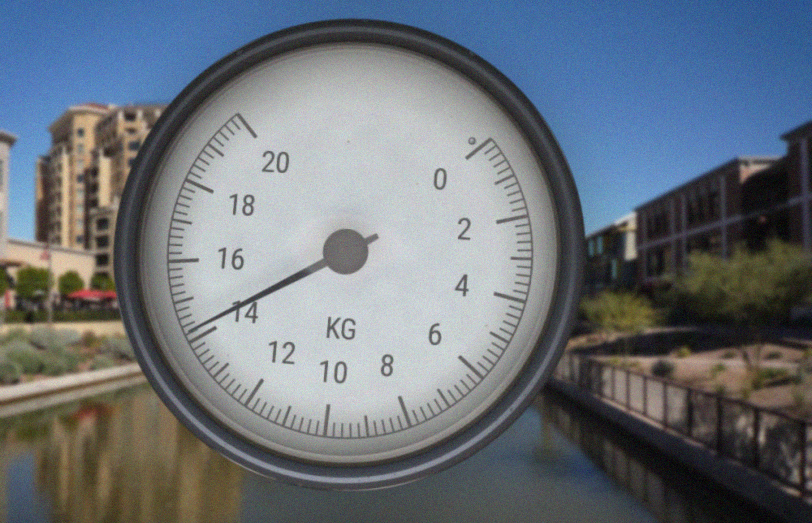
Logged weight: 14.2
